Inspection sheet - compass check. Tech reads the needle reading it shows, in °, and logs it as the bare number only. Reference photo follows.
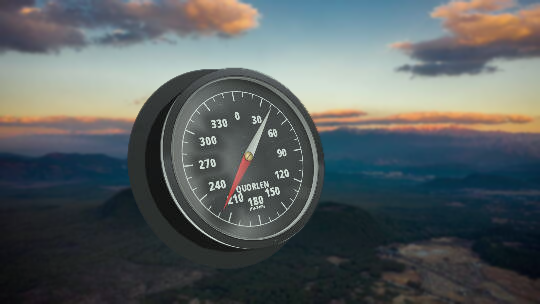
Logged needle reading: 220
